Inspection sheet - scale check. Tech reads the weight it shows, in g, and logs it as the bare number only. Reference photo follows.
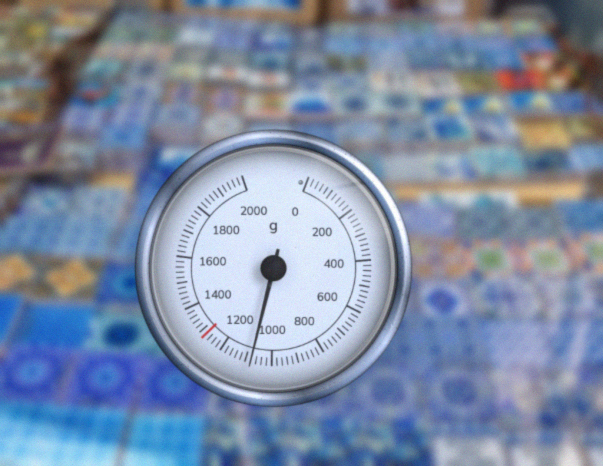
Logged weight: 1080
